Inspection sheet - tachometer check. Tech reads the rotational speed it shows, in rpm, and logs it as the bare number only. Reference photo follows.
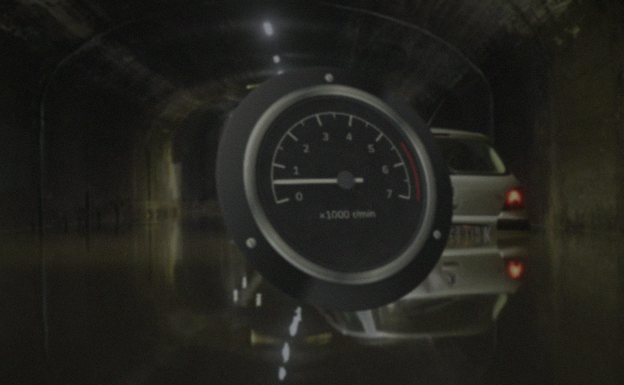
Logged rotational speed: 500
